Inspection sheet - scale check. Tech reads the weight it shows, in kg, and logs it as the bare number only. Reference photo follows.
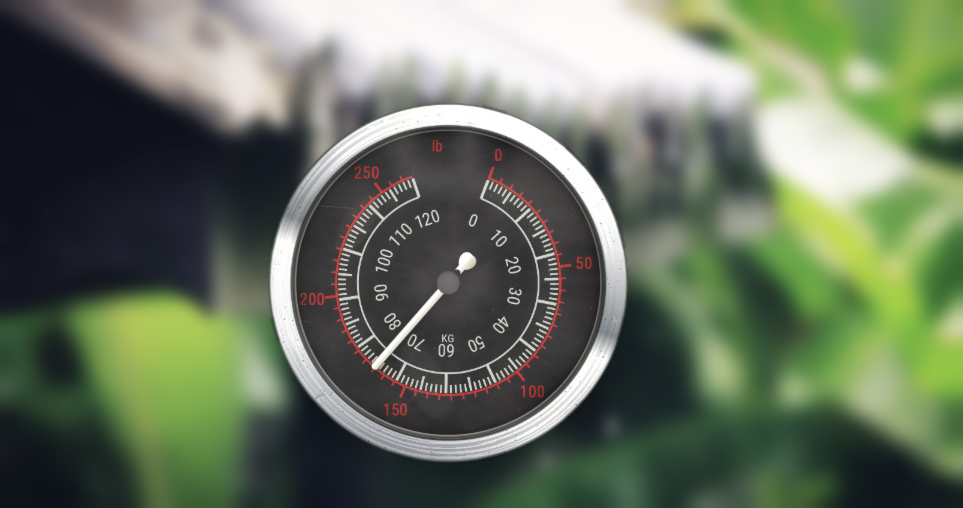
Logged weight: 75
